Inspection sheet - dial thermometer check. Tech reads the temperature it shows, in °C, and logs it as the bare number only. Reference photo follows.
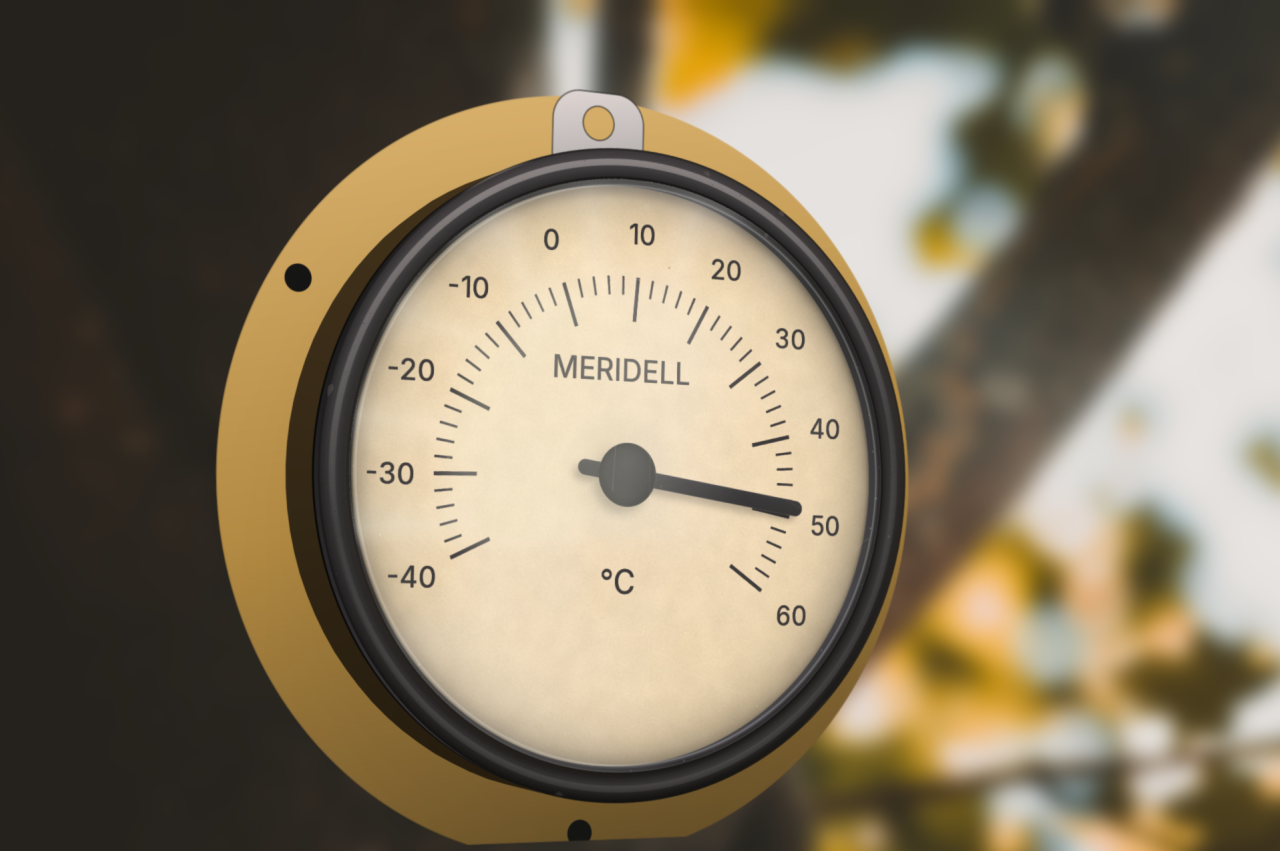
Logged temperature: 49
